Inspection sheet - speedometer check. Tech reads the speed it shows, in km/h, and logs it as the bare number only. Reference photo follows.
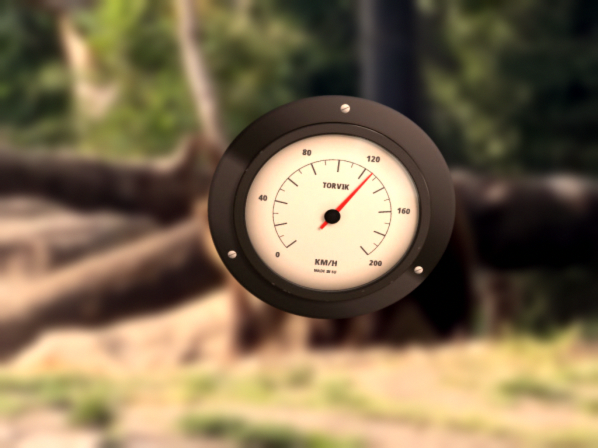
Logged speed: 125
